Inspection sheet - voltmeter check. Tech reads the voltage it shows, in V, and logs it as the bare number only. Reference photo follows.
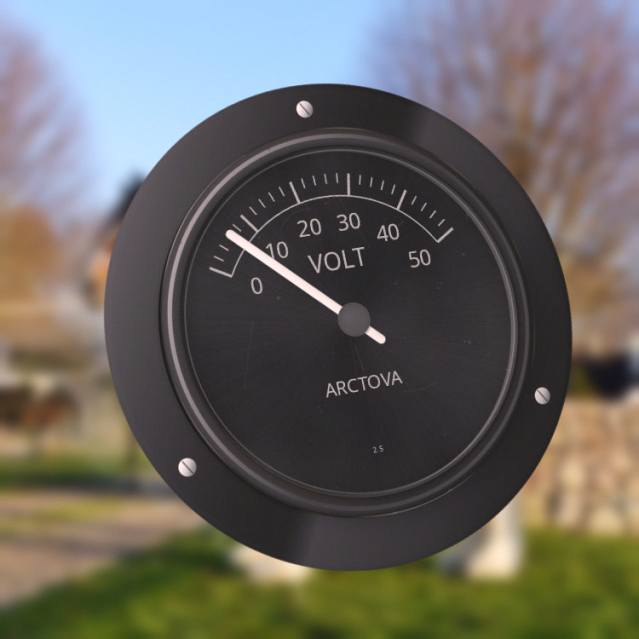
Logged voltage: 6
